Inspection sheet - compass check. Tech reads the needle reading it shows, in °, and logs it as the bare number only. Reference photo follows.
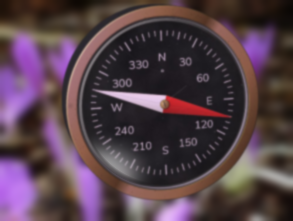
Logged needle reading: 105
